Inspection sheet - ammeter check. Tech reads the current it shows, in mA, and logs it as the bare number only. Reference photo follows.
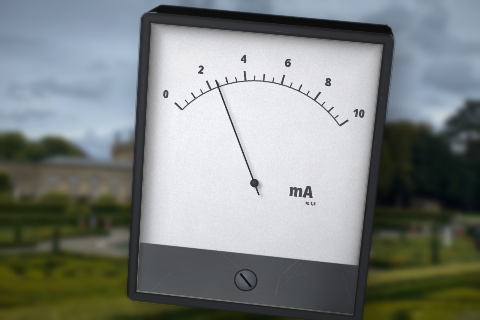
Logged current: 2.5
